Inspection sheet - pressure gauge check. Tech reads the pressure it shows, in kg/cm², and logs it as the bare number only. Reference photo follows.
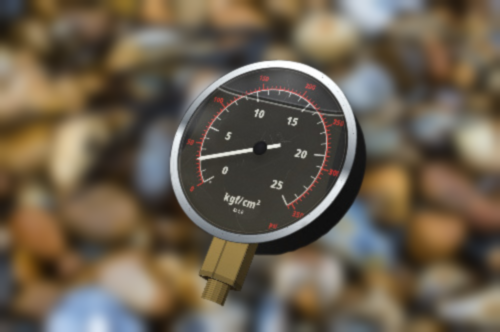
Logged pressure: 2
